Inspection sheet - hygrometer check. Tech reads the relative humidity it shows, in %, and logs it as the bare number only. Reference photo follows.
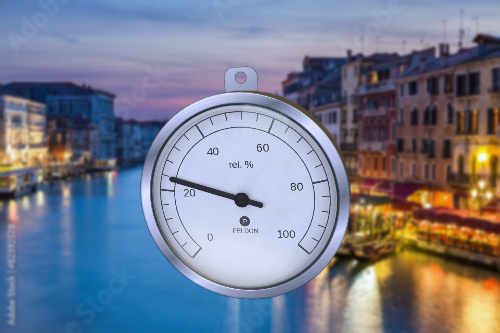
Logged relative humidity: 24
